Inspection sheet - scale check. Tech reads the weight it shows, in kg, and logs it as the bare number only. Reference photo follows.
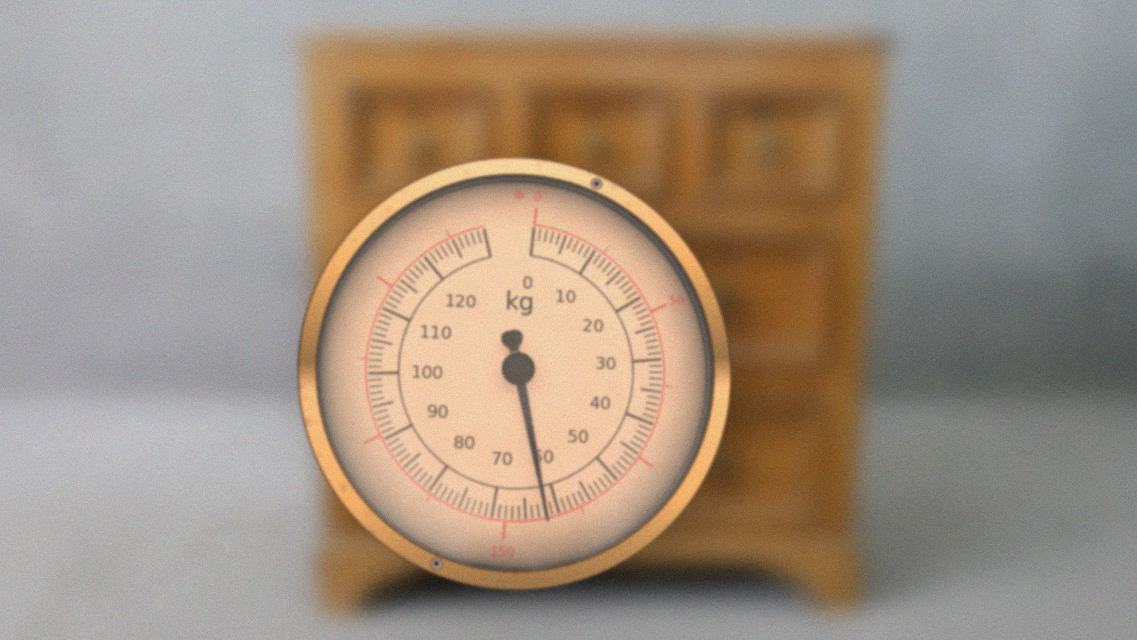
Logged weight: 62
